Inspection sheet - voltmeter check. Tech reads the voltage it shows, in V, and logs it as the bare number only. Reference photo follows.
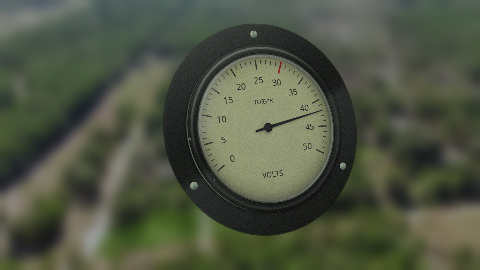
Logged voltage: 42
